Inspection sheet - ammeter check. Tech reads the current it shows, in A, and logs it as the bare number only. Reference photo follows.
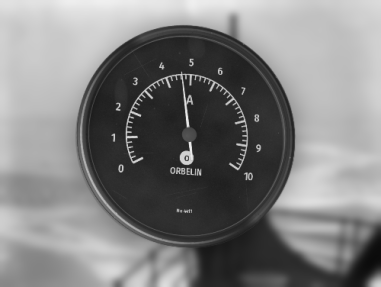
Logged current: 4.6
